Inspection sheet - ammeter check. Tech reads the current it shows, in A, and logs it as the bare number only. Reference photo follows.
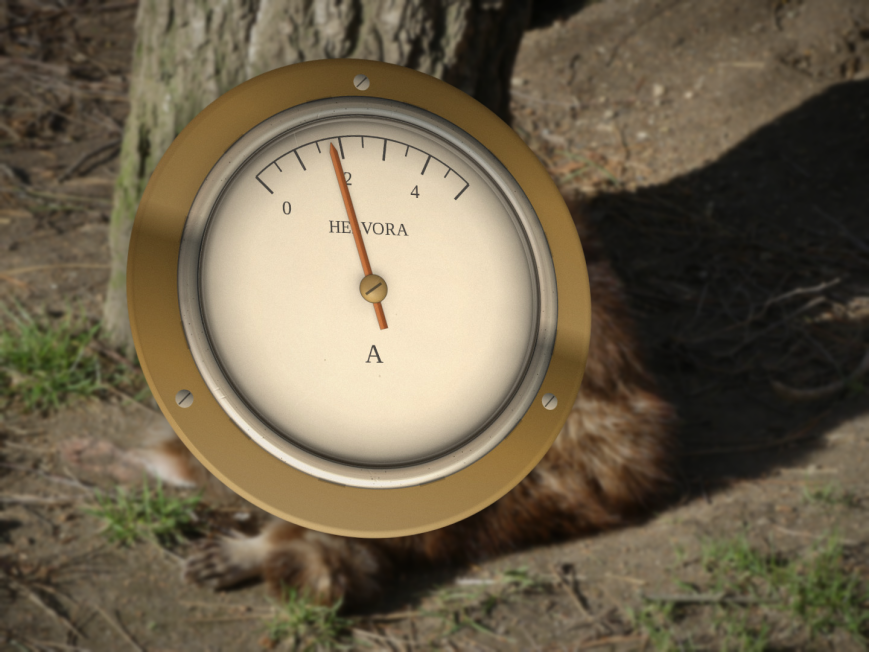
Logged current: 1.75
